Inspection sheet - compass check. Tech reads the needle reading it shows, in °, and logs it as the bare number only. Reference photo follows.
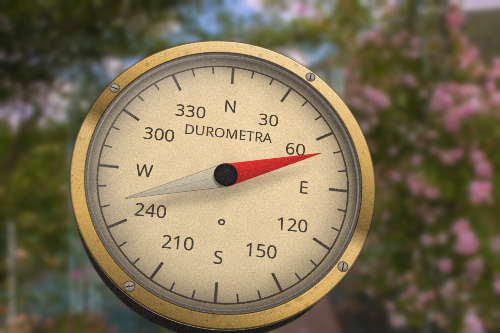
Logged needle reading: 70
